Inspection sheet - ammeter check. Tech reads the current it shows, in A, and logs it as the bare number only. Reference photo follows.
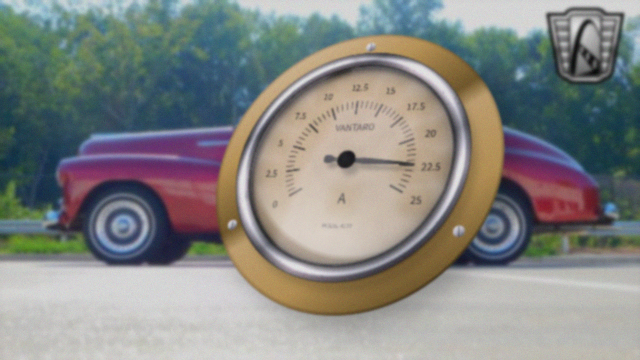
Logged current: 22.5
